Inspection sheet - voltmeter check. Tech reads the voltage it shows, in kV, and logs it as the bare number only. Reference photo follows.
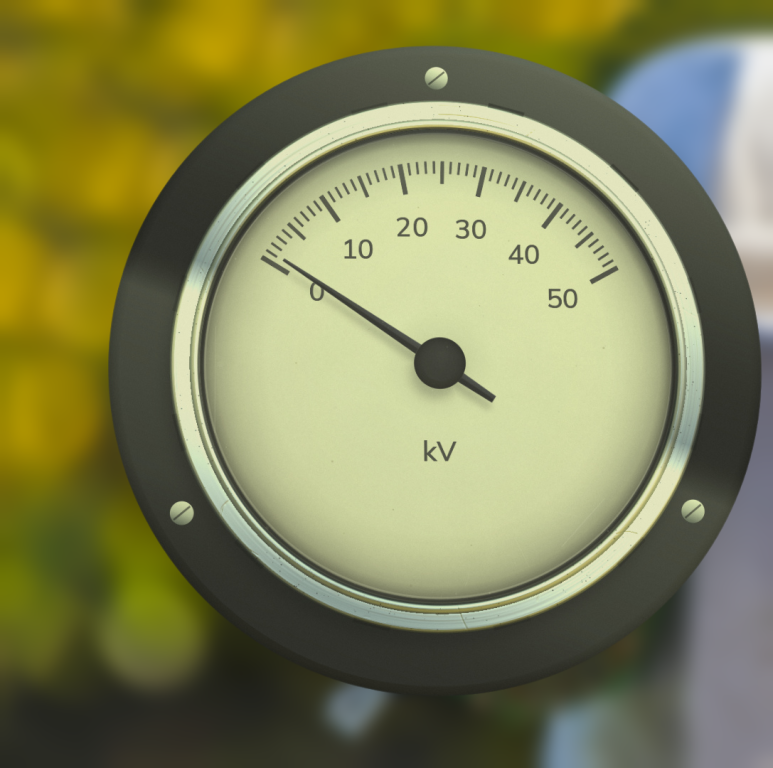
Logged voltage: 1
